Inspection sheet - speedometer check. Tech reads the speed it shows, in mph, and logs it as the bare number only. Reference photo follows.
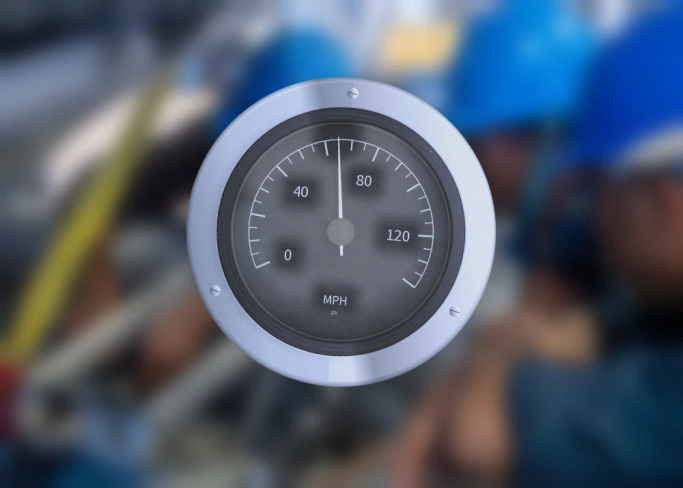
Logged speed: 65
